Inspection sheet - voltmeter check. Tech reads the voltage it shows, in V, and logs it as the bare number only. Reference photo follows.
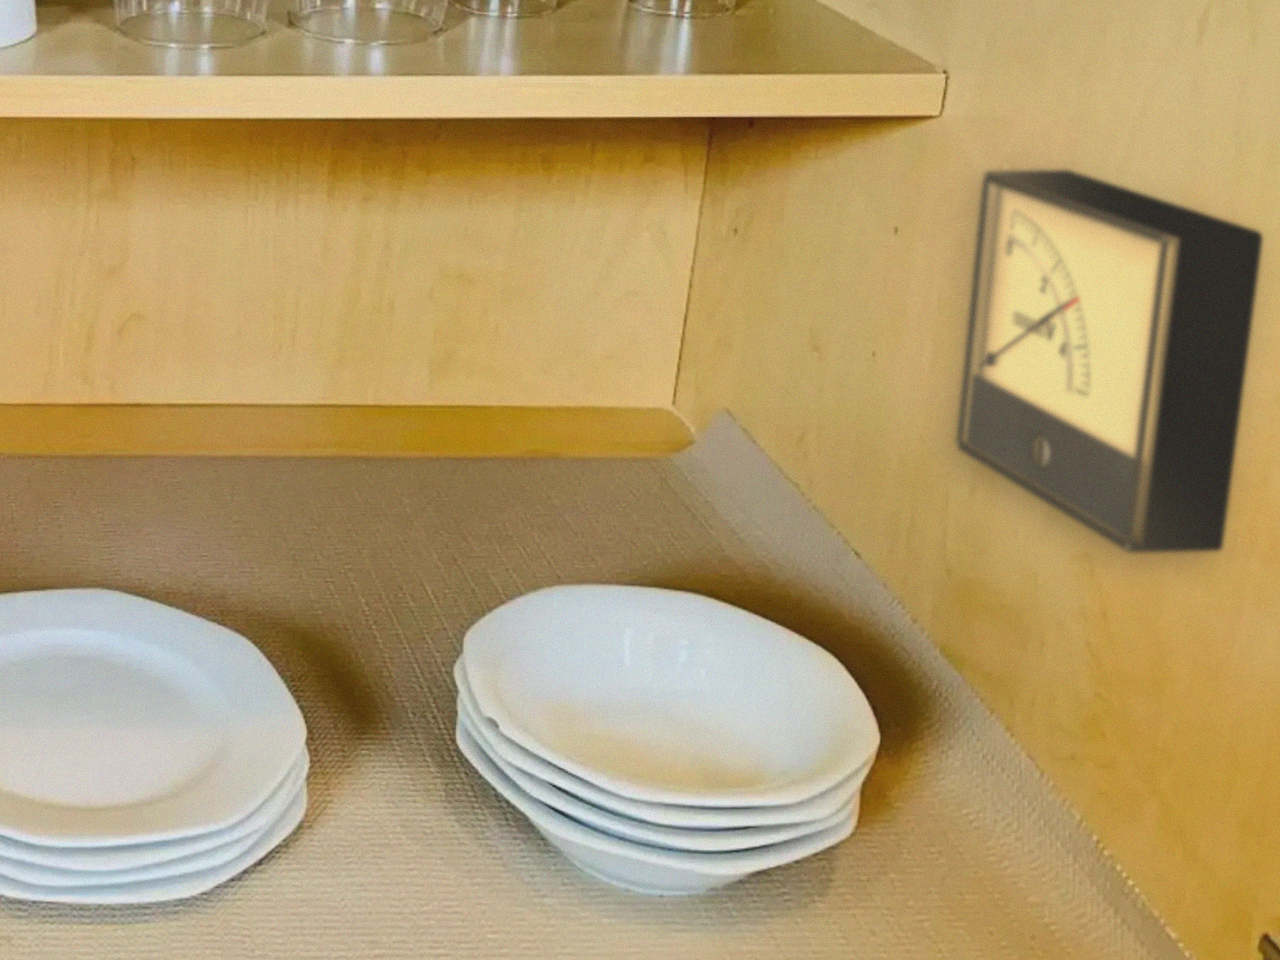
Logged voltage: 3
